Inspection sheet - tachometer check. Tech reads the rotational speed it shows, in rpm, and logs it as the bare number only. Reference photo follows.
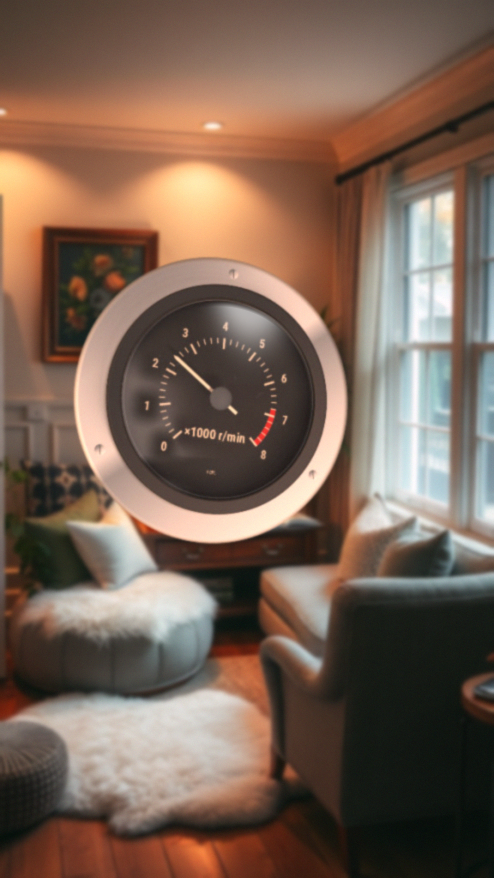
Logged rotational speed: 2400
